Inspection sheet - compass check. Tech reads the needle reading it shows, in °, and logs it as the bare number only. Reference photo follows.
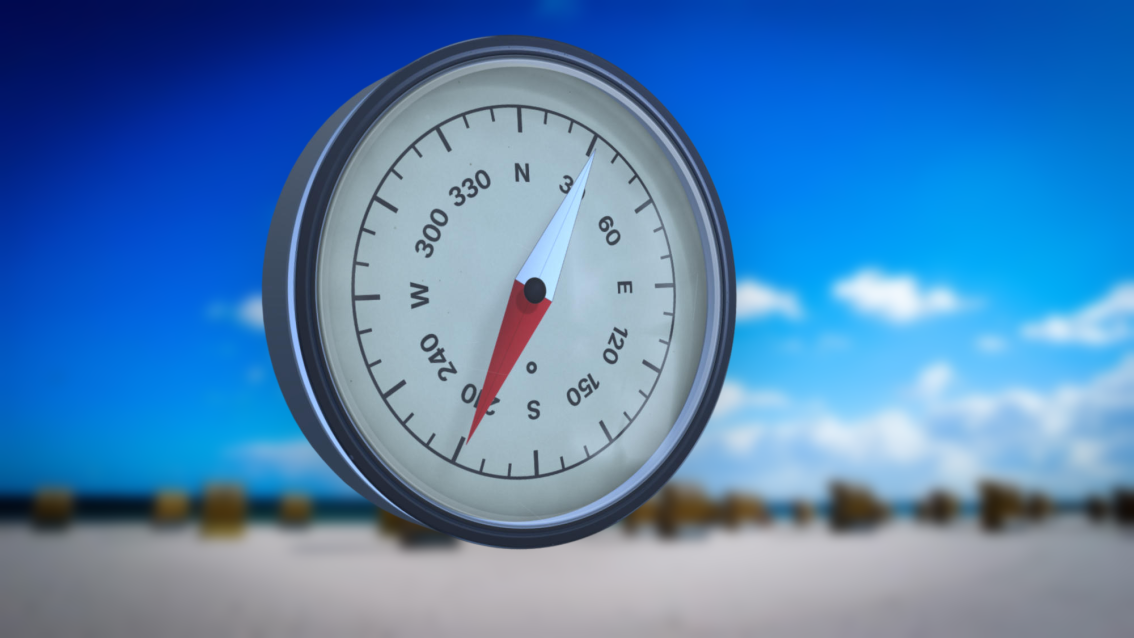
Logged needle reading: 210
